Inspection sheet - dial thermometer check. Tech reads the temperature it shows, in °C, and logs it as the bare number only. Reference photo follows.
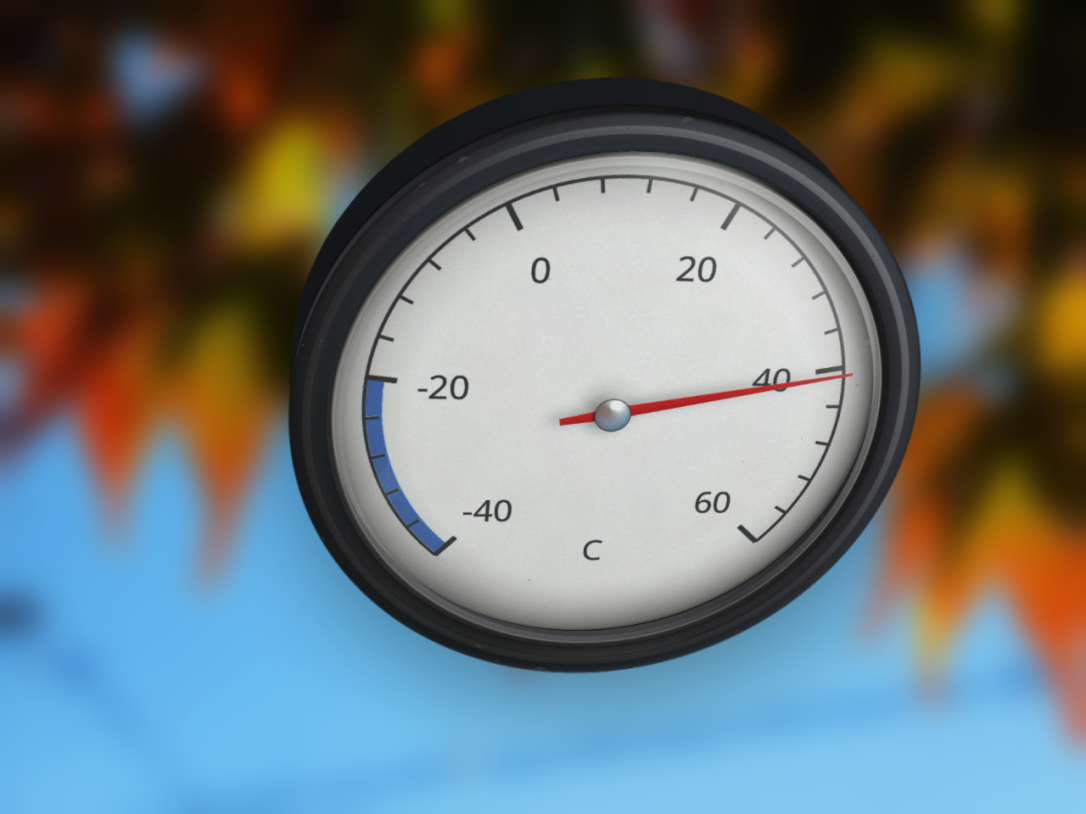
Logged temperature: 40
